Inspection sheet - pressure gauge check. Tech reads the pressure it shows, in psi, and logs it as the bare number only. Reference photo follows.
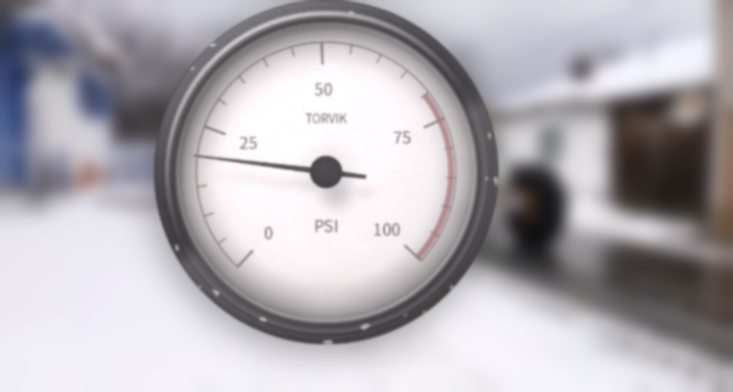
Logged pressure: 20
